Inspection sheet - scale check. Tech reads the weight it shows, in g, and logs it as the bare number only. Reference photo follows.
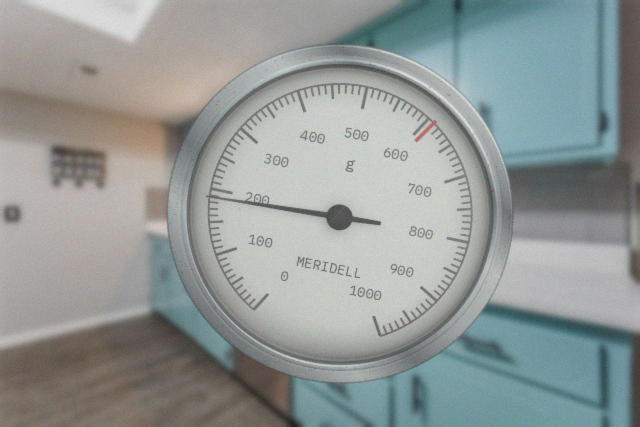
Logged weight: 190
